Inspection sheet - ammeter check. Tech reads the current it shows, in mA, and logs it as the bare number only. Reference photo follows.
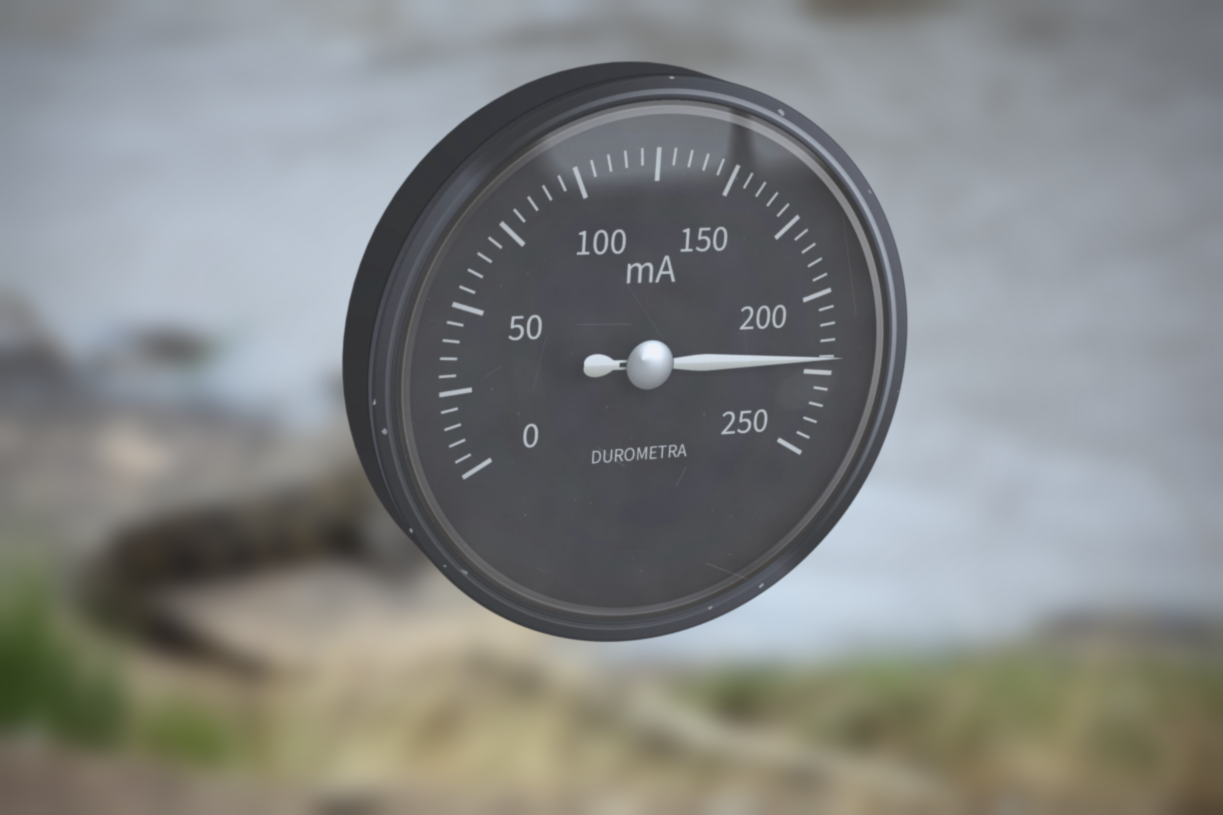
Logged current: 220
